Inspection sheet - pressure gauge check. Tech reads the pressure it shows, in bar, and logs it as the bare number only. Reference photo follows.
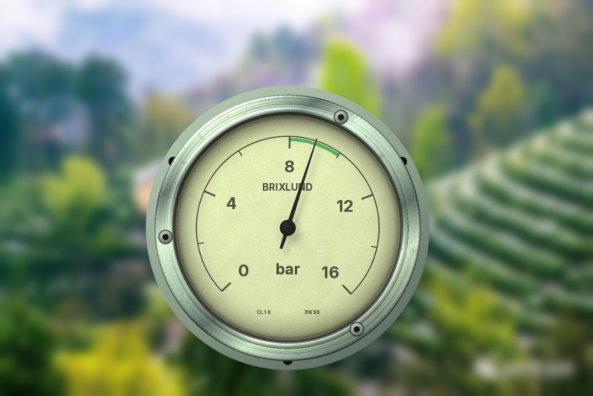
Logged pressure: 9
